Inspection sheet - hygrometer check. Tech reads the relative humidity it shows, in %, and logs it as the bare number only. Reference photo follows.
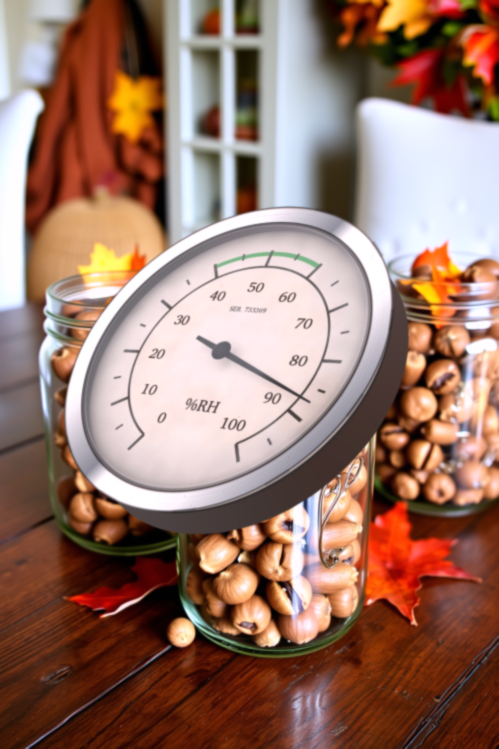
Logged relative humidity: 87.5
